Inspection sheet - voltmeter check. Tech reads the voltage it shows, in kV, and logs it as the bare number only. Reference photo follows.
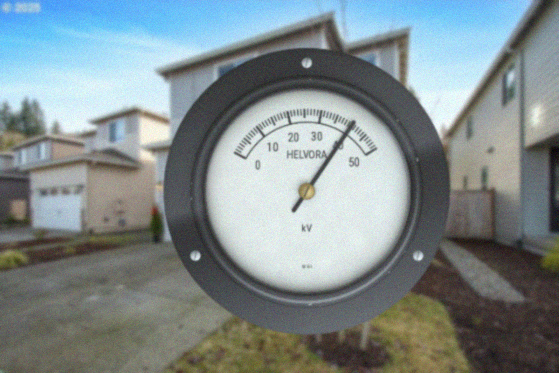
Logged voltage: 40
